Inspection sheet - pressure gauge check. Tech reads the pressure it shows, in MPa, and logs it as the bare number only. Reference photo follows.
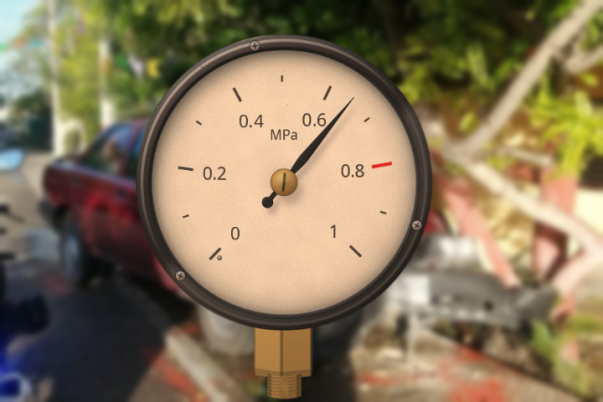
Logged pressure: 0.65
